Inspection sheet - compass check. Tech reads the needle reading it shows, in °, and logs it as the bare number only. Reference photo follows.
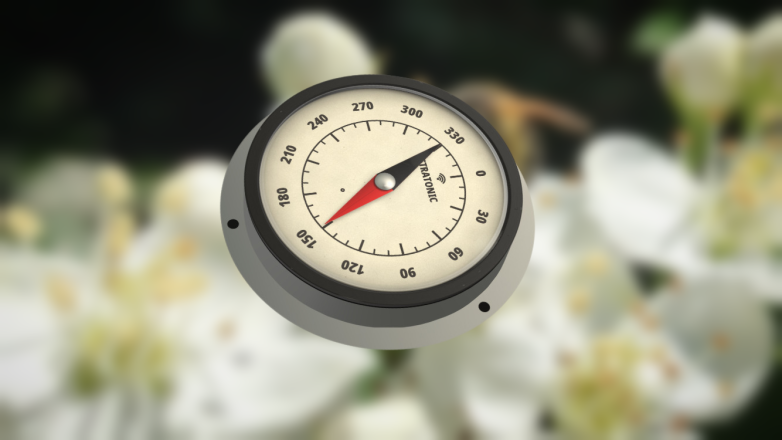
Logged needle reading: 150
